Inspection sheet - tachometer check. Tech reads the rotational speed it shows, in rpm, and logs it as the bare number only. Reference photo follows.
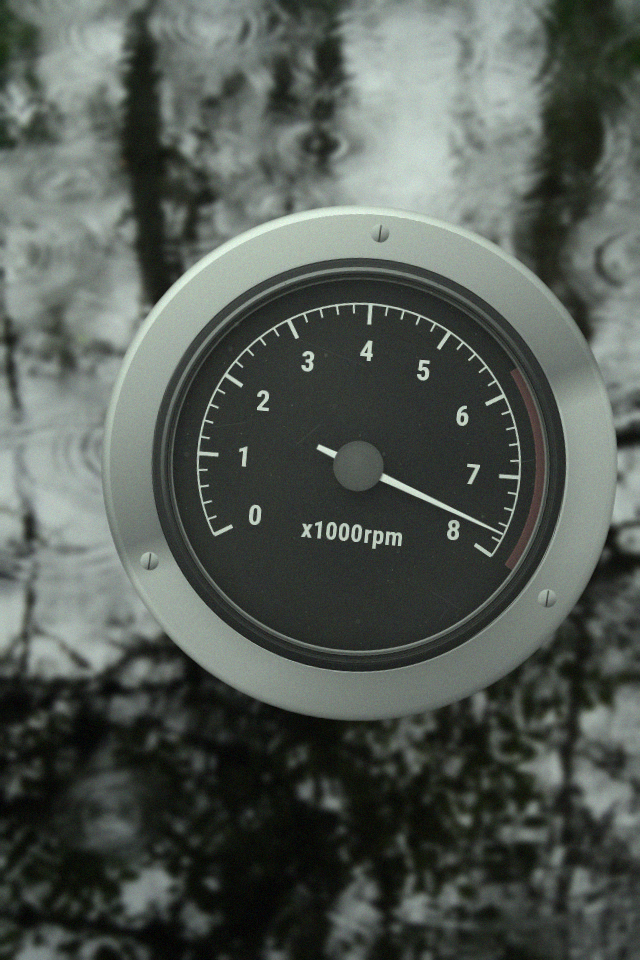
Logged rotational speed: 7700
